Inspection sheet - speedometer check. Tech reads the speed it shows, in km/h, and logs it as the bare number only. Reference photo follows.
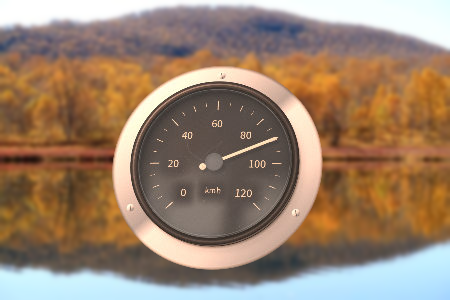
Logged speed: 90
